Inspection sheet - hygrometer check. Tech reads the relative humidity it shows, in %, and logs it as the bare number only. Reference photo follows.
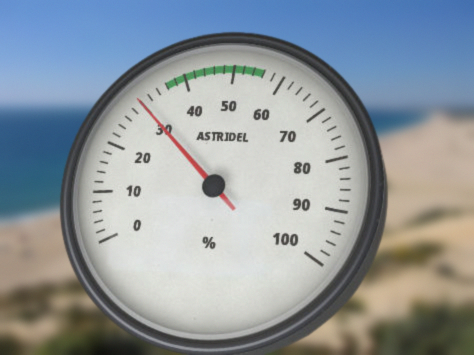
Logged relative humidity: 30
